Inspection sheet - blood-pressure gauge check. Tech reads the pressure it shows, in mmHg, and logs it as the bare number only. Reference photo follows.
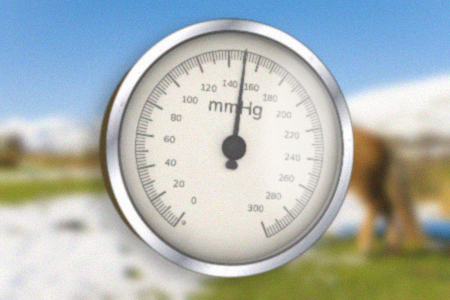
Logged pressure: 150
